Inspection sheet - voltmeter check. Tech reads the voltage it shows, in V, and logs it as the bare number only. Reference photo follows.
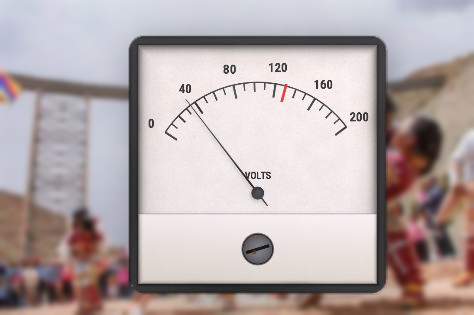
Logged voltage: 35
